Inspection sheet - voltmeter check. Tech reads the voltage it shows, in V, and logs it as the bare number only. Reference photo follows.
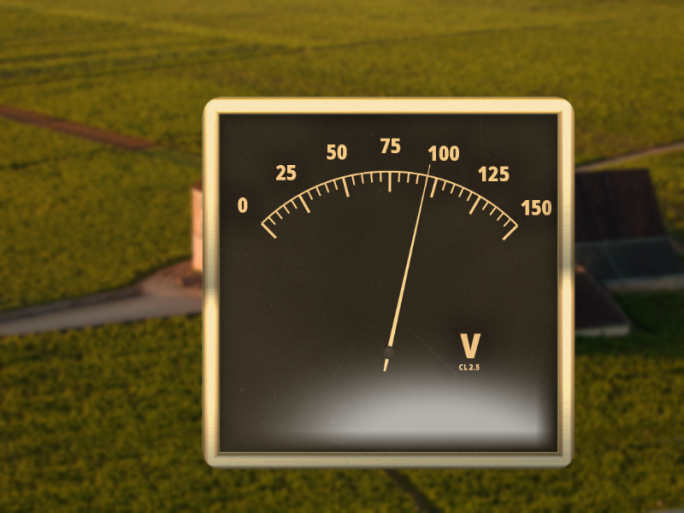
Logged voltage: 95
